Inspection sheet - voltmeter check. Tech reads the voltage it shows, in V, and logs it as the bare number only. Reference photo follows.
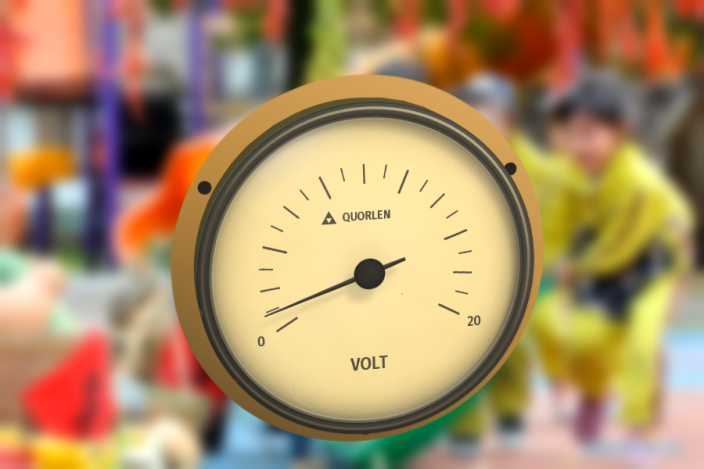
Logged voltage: 1
